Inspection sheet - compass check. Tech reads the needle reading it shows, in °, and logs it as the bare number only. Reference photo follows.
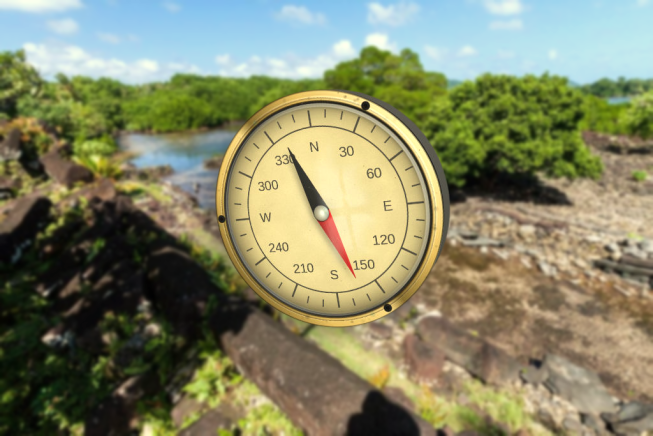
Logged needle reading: 160
